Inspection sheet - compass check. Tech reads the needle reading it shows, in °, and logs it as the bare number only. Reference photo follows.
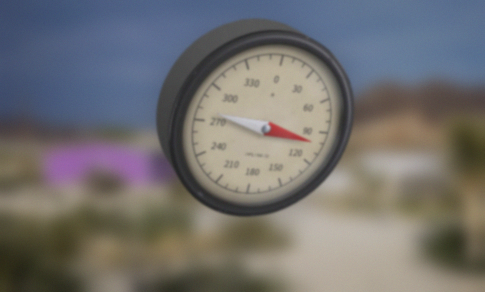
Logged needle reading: 100
